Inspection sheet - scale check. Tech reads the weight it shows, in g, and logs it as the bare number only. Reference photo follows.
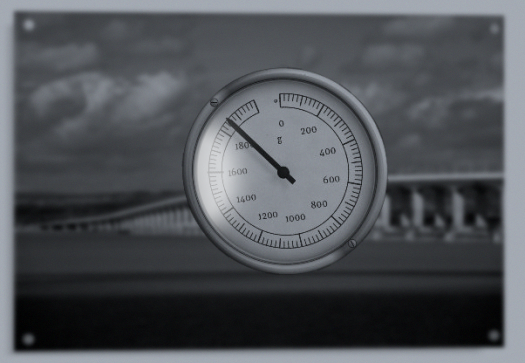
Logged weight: 1860
